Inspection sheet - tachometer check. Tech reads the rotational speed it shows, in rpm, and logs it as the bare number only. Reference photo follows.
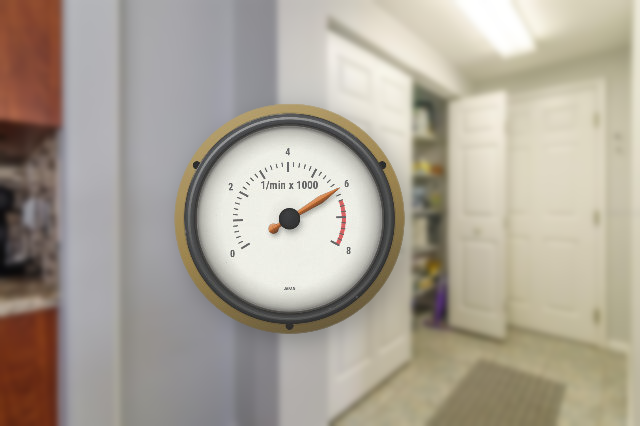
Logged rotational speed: 6000
